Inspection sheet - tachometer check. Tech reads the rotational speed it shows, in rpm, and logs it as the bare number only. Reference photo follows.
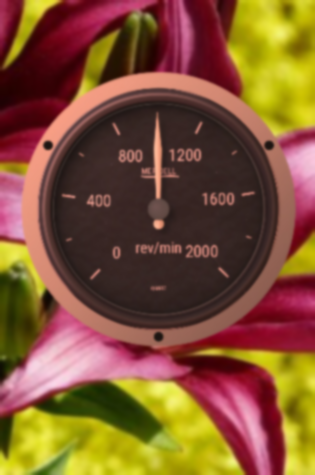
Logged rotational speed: 1000
